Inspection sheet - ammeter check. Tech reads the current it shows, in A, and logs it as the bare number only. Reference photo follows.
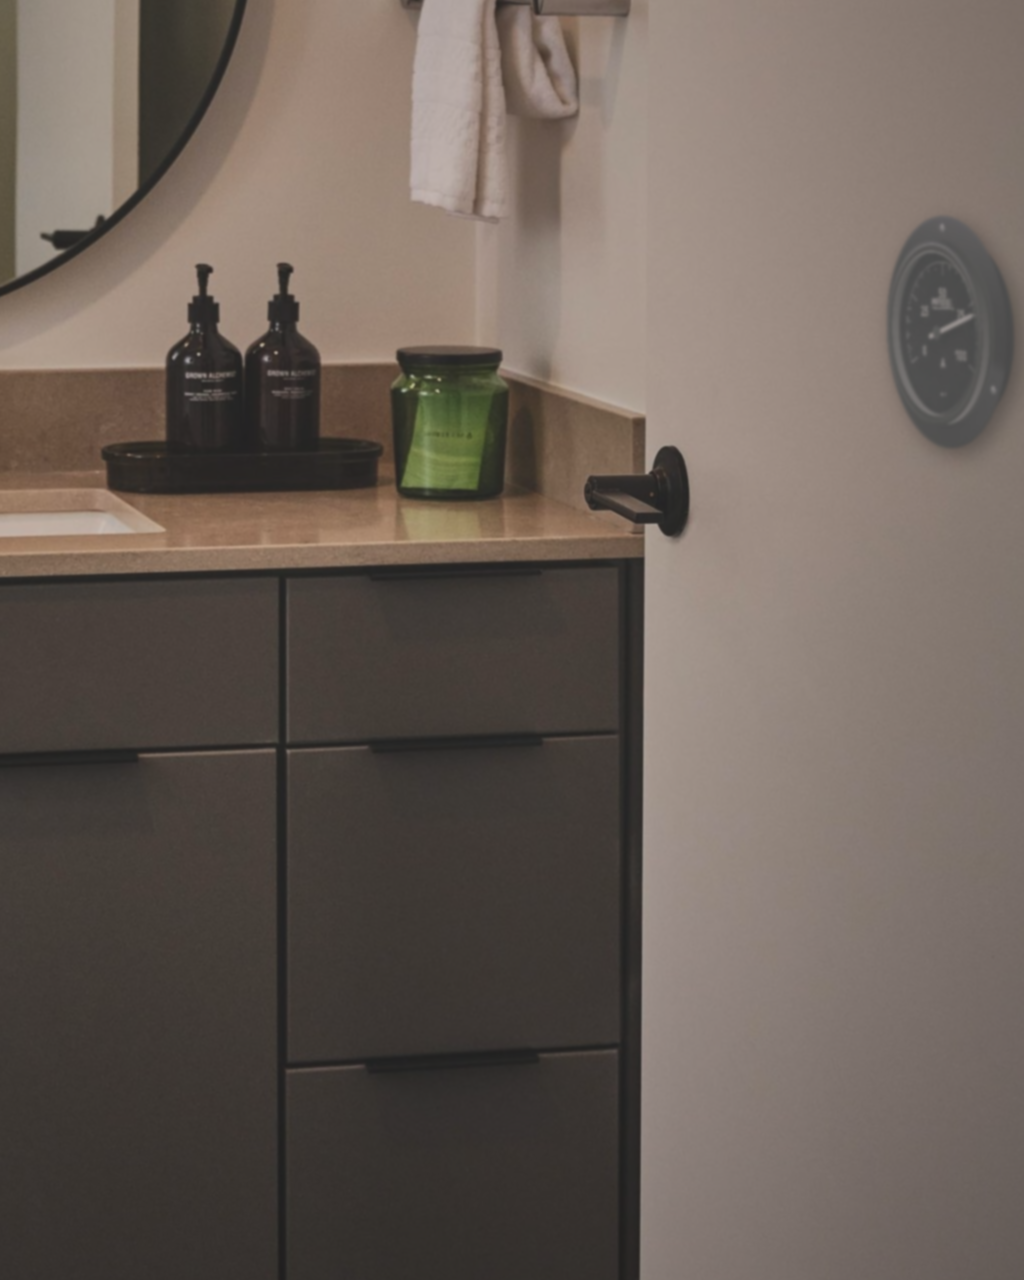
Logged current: 80
